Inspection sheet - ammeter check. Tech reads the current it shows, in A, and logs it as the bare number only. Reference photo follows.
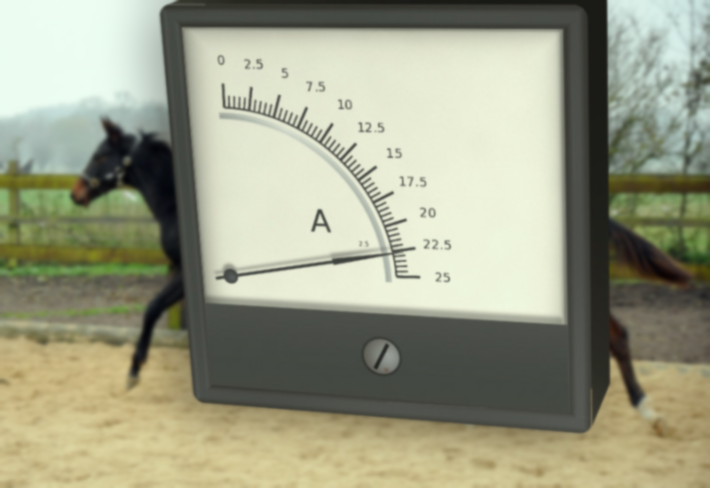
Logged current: 22.5
